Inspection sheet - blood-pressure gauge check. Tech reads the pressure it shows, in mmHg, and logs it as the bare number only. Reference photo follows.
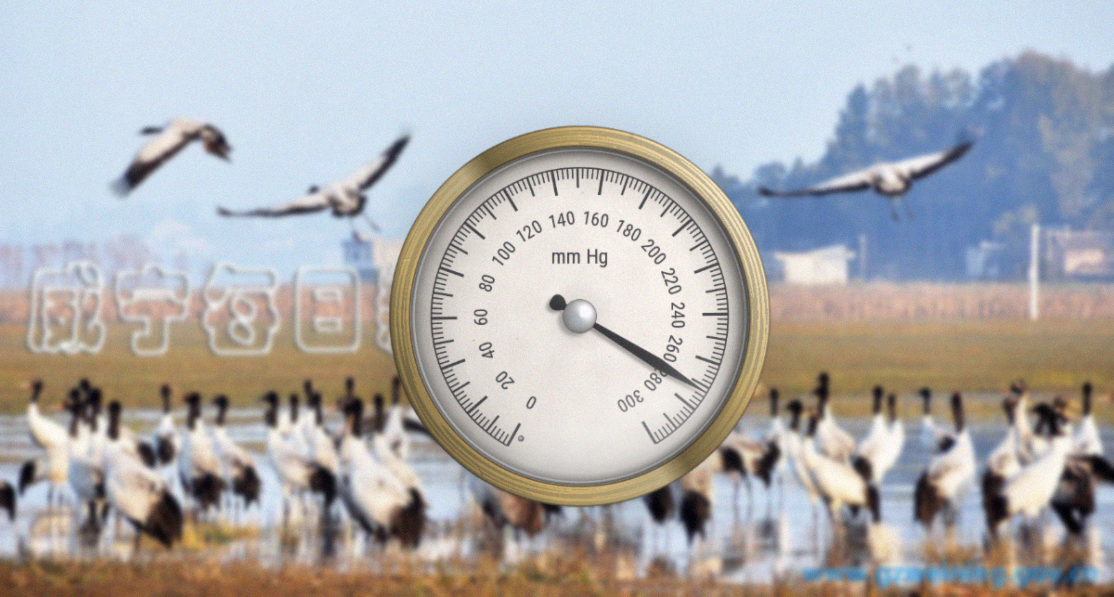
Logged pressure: 272
